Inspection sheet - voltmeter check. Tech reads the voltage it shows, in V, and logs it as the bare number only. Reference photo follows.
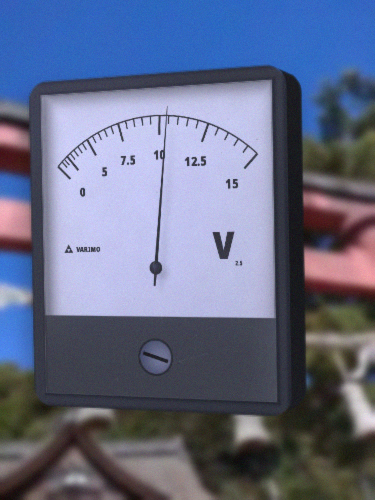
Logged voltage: 10.5
